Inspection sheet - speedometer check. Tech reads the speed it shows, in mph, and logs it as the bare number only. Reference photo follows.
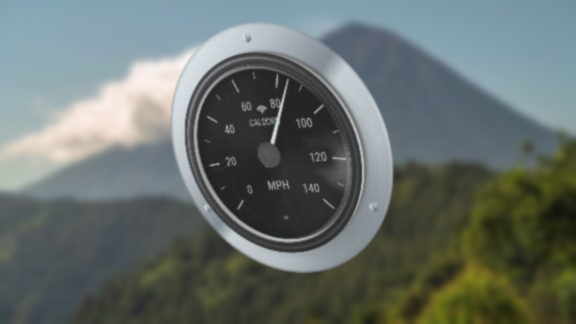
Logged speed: 85
